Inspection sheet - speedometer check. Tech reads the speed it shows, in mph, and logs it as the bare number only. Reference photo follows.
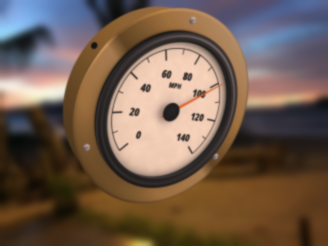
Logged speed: 100
